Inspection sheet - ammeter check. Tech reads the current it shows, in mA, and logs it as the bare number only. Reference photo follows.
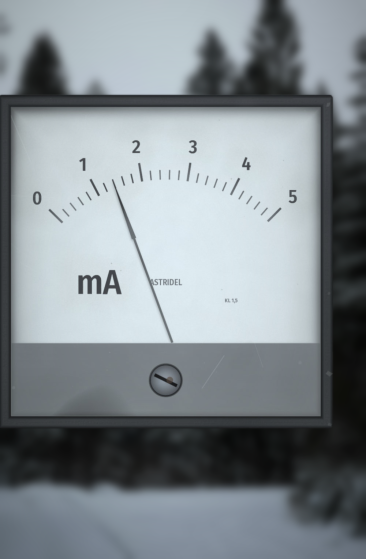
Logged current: 1.4
